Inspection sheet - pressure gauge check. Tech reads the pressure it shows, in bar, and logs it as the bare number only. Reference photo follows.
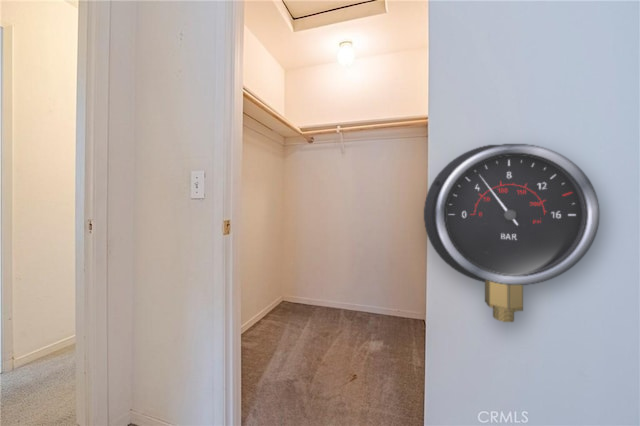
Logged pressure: 5
